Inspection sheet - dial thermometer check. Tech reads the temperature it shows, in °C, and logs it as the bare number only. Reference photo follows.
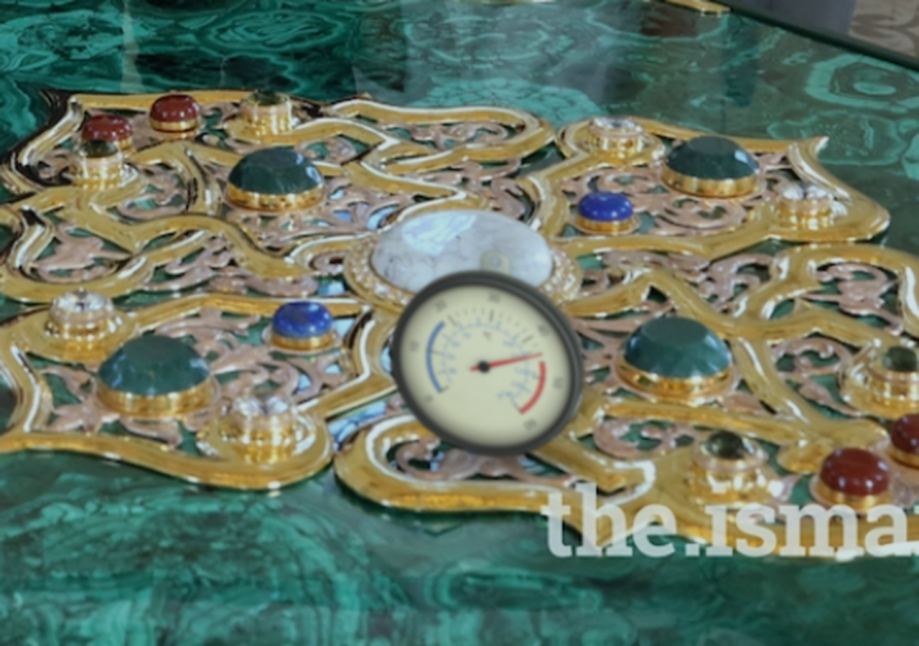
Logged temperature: 44
